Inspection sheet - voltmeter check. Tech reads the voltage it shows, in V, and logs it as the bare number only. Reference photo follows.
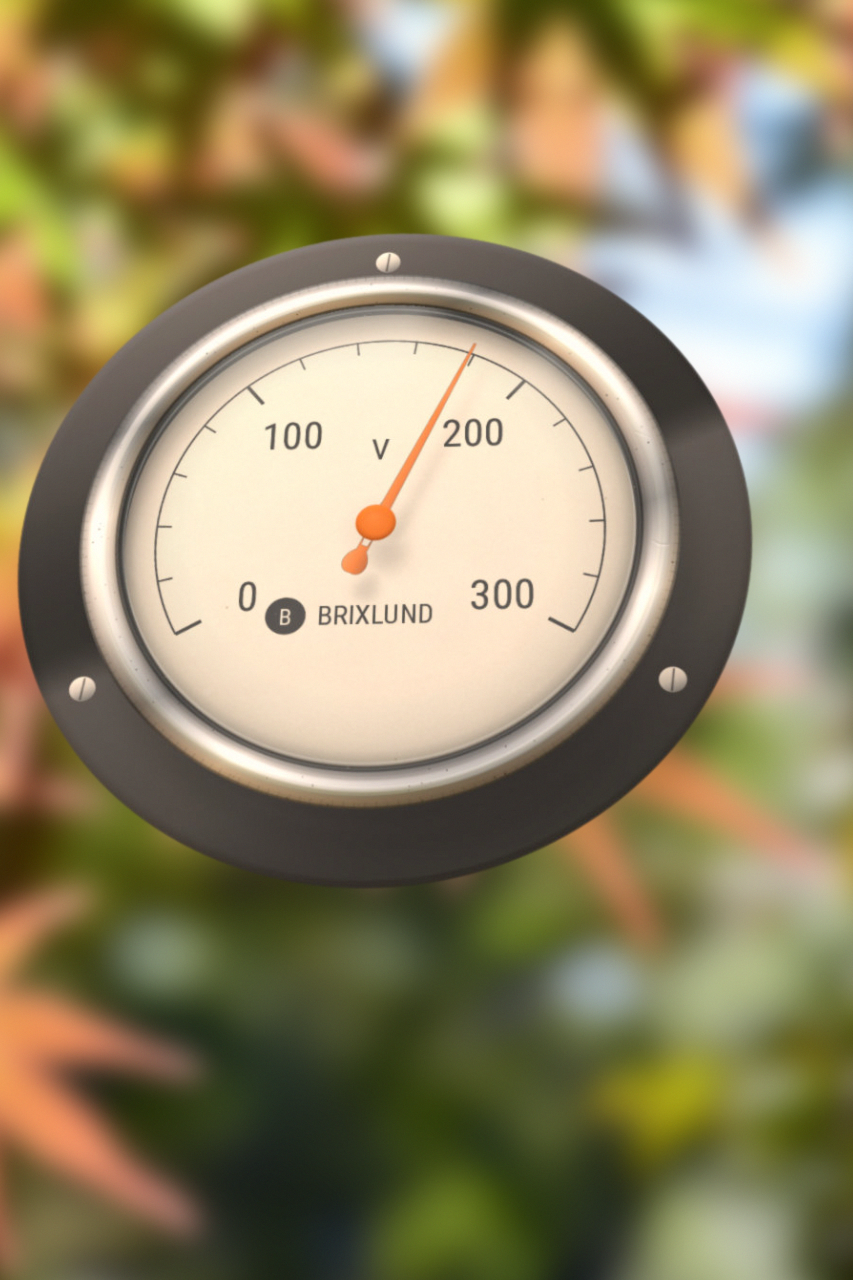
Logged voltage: 180
